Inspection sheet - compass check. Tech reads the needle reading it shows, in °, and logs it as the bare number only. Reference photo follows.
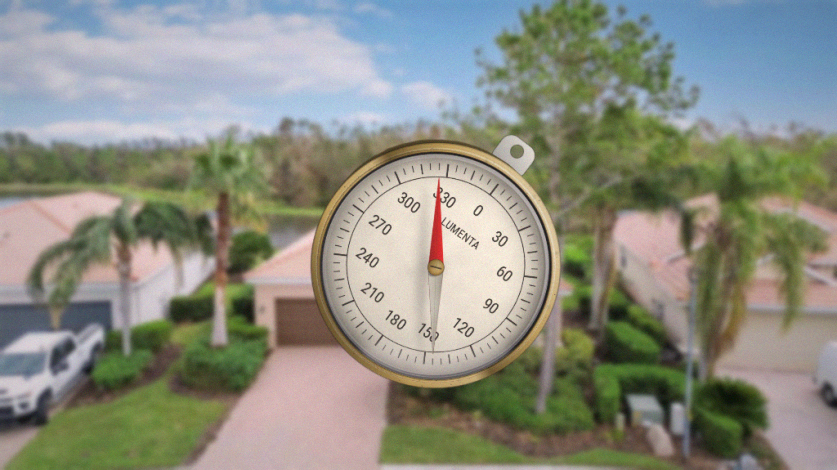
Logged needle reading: 325
